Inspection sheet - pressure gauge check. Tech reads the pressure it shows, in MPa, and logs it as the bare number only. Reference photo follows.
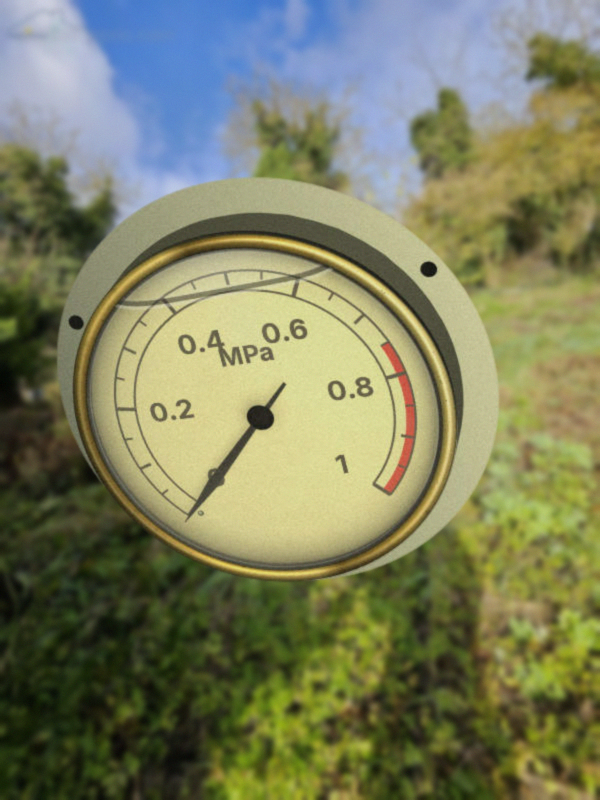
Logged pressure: 0
